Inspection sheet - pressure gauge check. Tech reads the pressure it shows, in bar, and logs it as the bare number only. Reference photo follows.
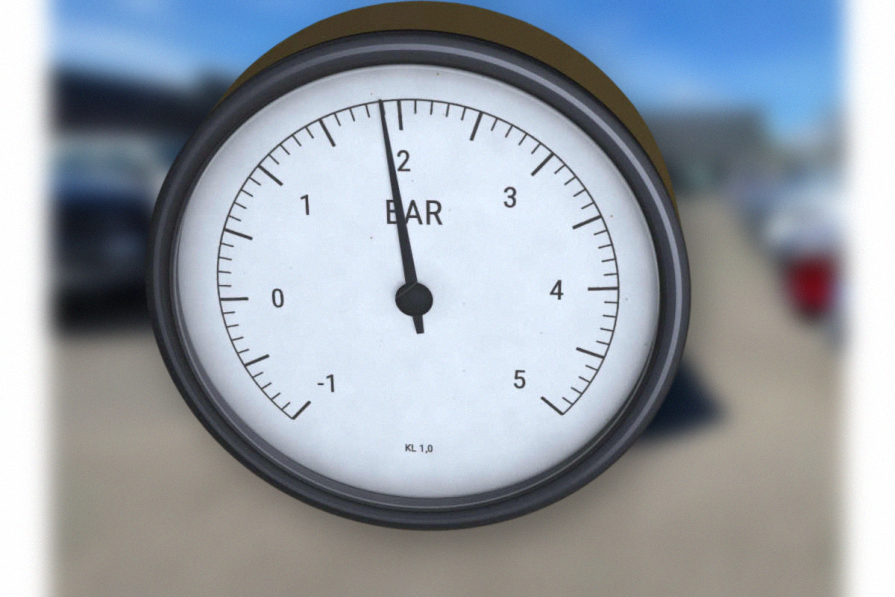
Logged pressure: 1.9
